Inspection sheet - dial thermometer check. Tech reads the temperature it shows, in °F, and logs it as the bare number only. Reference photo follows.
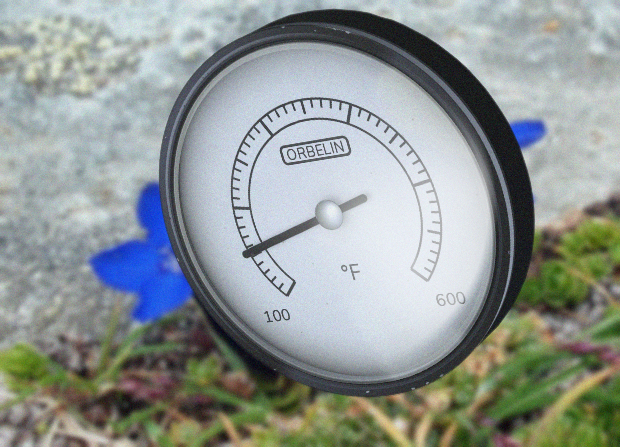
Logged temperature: 155
